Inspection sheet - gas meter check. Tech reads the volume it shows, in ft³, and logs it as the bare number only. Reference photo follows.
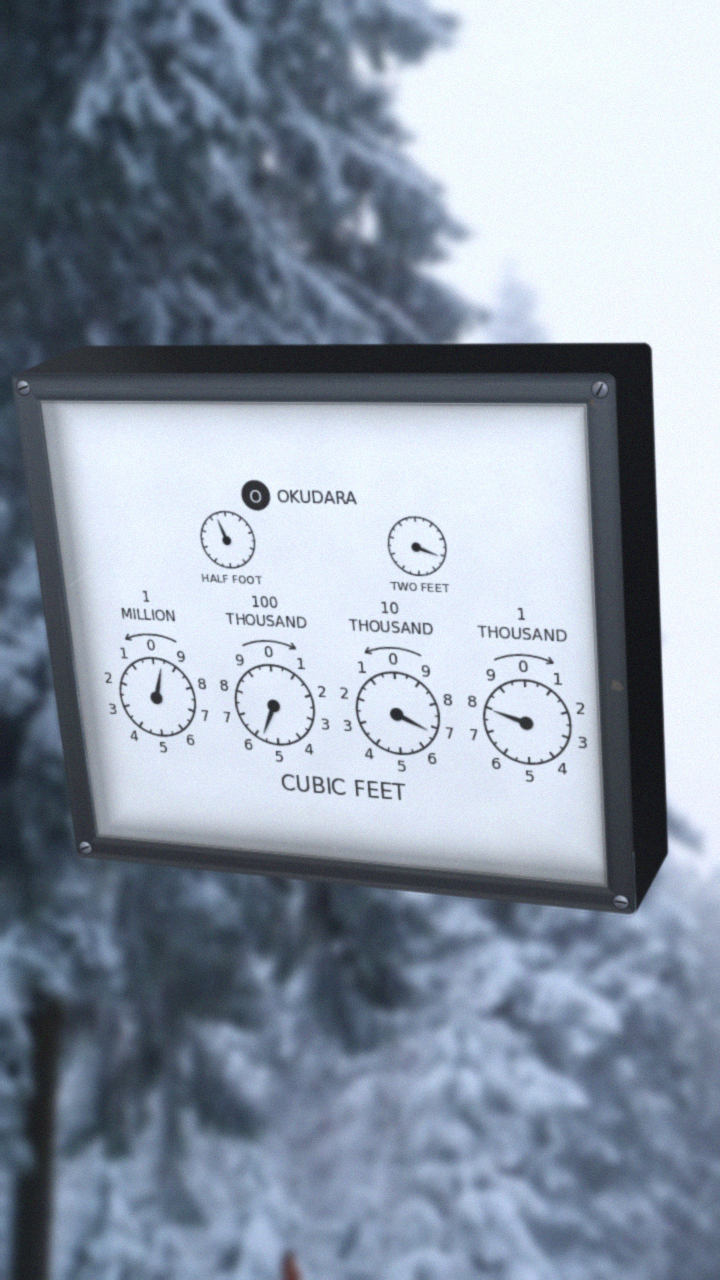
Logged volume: 956800
